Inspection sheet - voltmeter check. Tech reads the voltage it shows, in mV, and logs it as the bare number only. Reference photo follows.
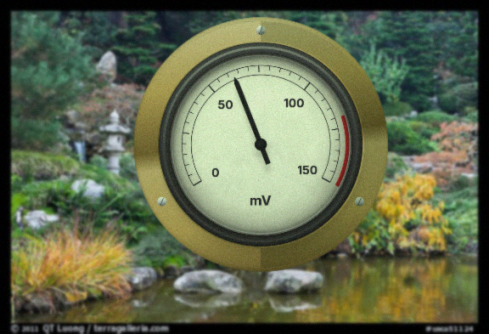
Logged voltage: 62.5
